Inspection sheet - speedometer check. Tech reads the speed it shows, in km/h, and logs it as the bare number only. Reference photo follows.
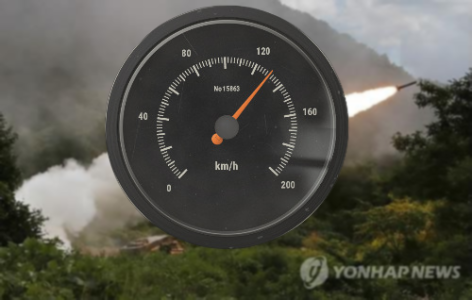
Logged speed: 130
